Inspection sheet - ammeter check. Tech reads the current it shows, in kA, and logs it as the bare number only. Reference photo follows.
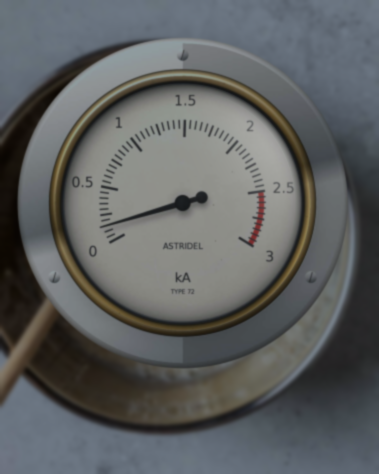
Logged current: 0.15
